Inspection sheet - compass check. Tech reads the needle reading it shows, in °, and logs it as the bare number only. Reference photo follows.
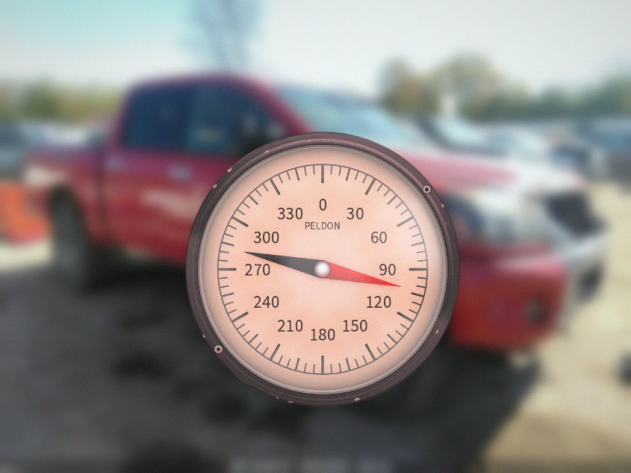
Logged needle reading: 102.5
